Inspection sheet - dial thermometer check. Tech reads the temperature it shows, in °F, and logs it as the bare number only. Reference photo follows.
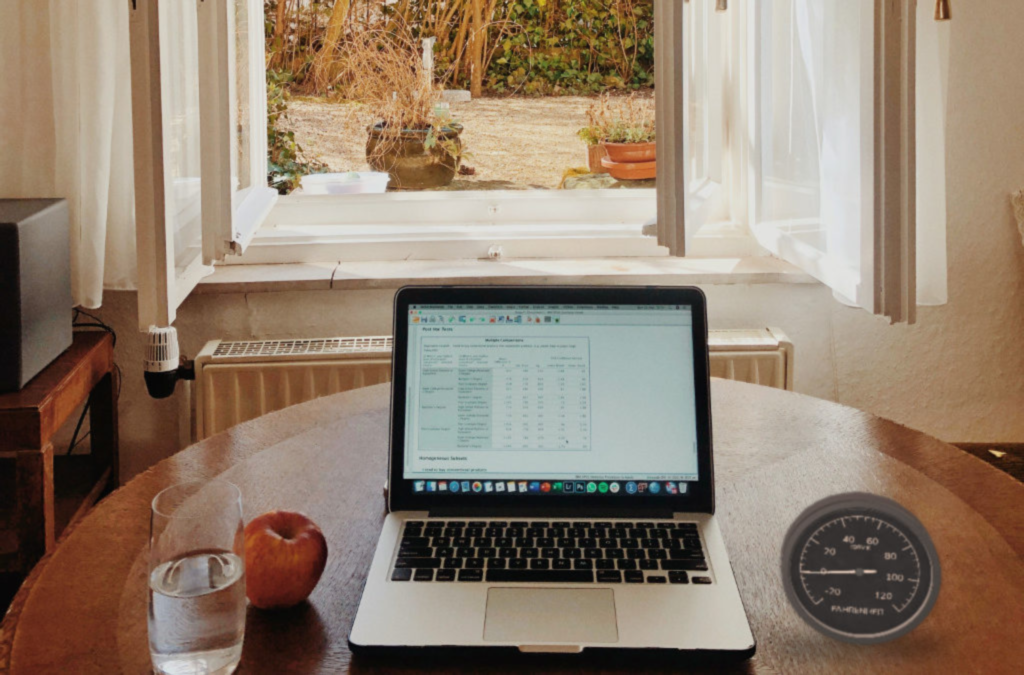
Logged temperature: 0
